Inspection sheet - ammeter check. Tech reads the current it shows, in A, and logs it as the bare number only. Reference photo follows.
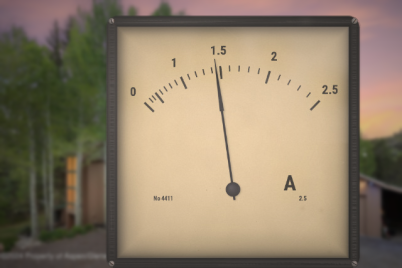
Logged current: 1.45
